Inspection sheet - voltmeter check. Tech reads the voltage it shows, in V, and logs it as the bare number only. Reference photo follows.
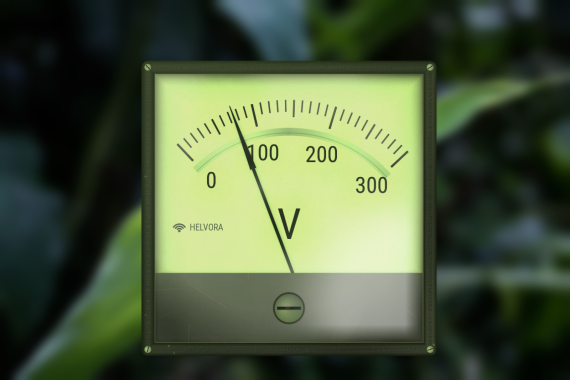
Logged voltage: 75
